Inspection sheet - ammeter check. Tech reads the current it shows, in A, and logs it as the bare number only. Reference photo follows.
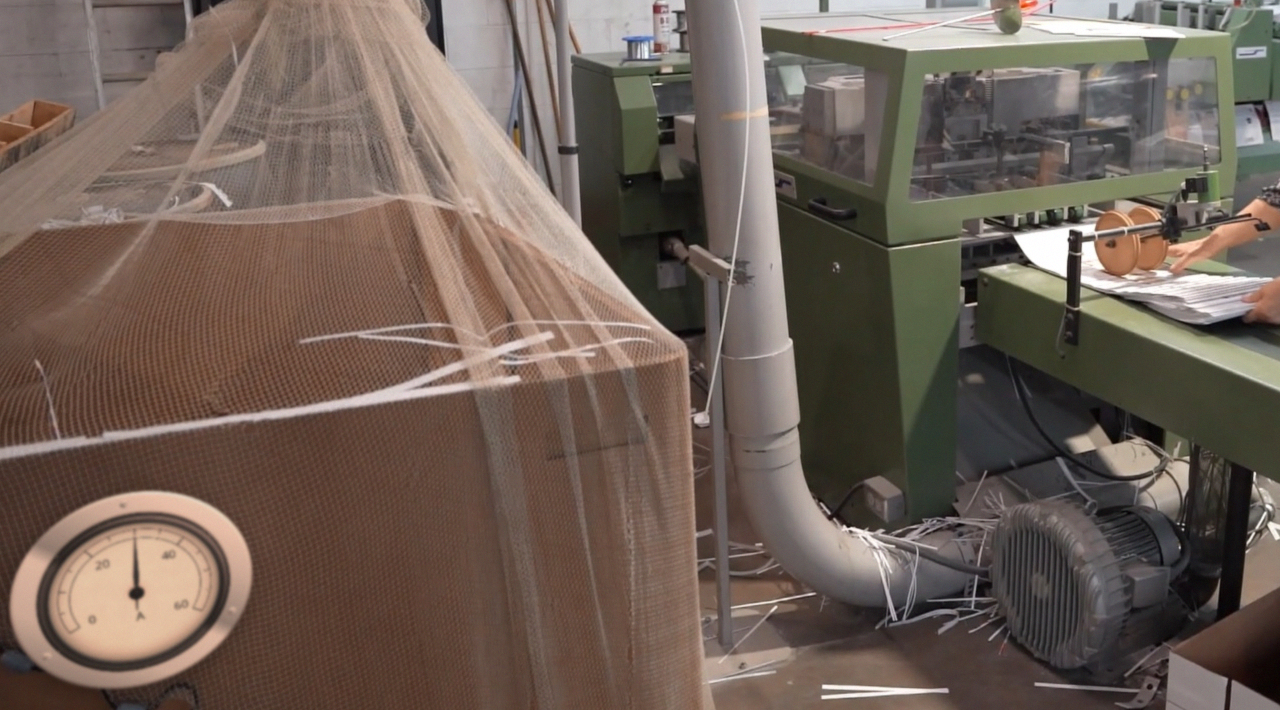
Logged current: 30
